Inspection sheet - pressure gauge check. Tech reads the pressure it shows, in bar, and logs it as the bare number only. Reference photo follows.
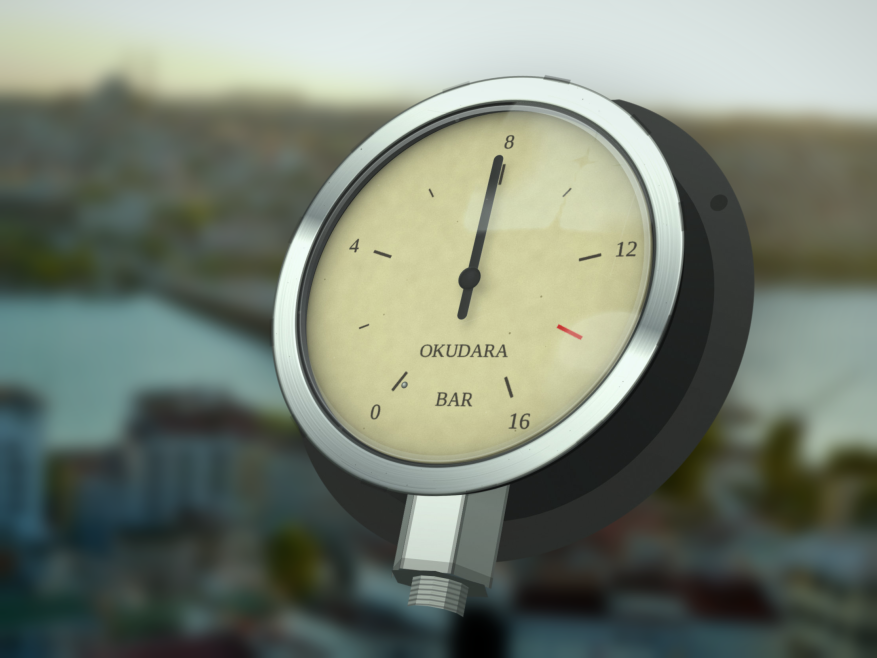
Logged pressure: 8
